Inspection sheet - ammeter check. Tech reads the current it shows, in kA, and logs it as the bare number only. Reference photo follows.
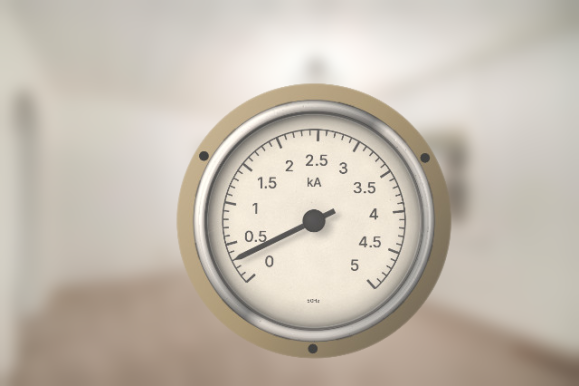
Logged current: 0.3
